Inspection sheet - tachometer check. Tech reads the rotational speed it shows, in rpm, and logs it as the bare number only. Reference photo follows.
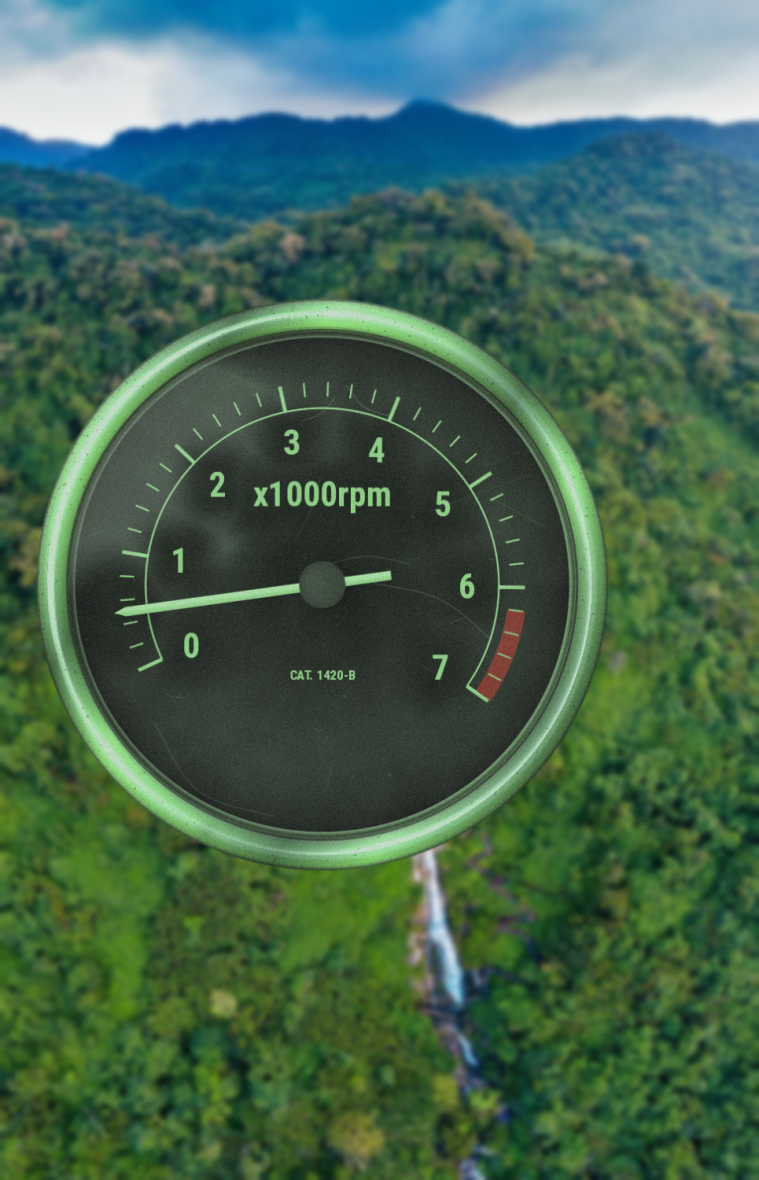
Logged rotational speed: 500
